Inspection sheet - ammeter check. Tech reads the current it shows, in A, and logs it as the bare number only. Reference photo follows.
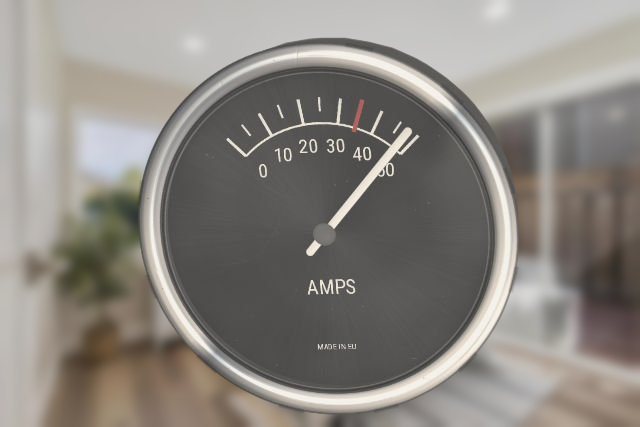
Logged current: 47.5
